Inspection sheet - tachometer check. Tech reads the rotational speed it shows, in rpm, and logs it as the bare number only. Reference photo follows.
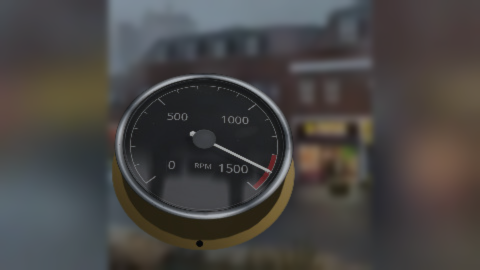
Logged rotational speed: 1400
